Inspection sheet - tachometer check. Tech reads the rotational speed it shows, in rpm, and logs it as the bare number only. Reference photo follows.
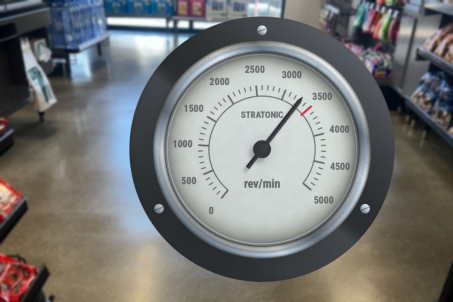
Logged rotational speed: 3300
